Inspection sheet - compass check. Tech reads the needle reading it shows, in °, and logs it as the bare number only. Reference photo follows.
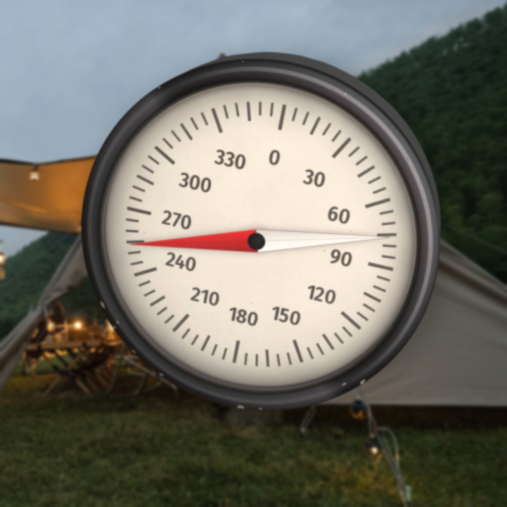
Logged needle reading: 255
